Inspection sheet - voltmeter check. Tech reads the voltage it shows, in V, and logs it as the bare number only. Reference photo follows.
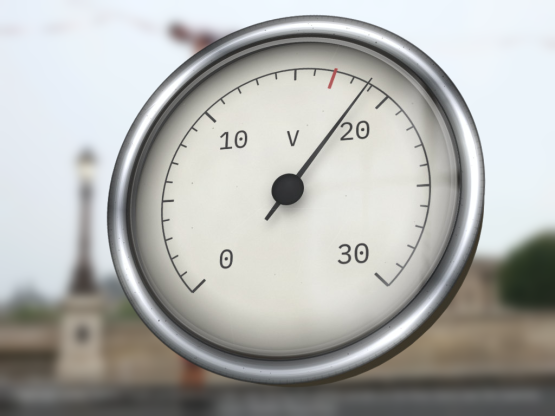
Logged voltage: 19
